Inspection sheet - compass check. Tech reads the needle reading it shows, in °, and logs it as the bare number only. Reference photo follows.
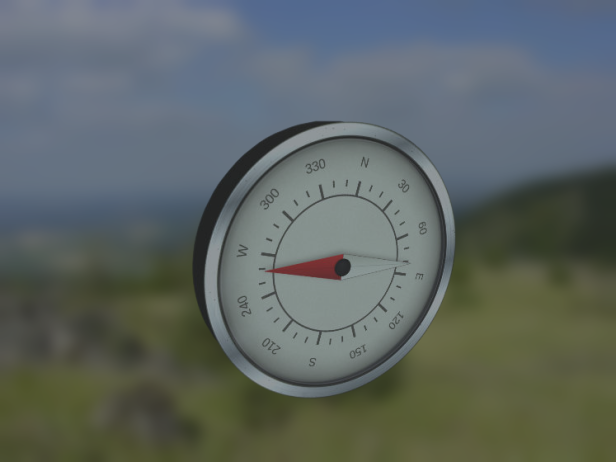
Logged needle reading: 260
